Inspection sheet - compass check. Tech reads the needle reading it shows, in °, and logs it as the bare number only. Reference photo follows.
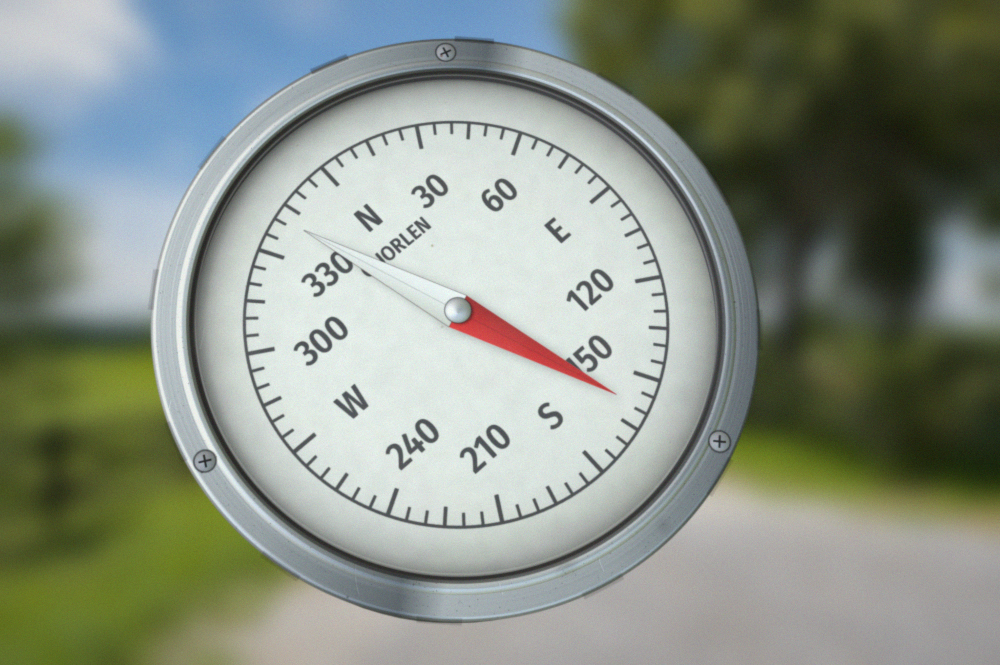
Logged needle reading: 160
